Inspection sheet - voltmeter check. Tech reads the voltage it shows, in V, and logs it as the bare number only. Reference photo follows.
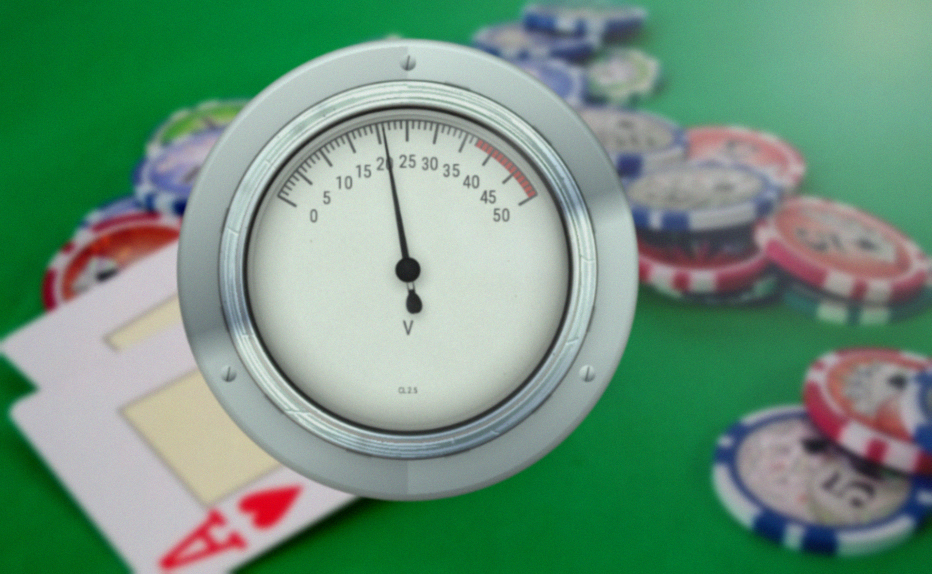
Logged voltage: 21
